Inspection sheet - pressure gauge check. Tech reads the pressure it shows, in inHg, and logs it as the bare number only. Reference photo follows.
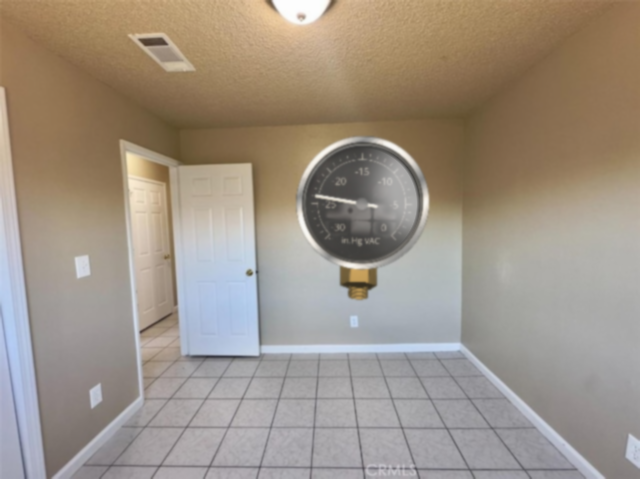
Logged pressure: -24
